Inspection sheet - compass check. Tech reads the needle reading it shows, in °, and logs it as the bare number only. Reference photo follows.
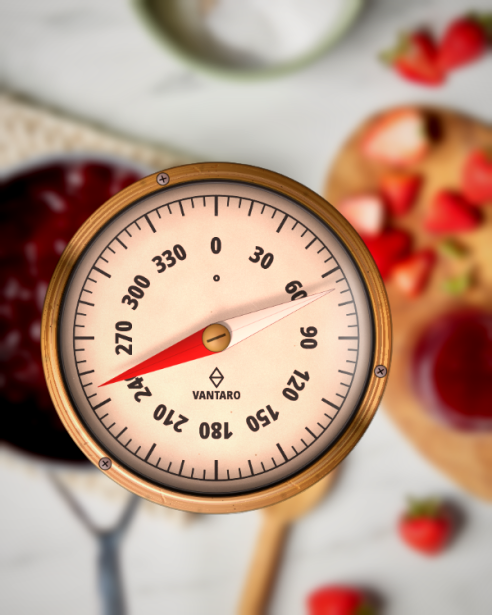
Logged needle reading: 247.5
